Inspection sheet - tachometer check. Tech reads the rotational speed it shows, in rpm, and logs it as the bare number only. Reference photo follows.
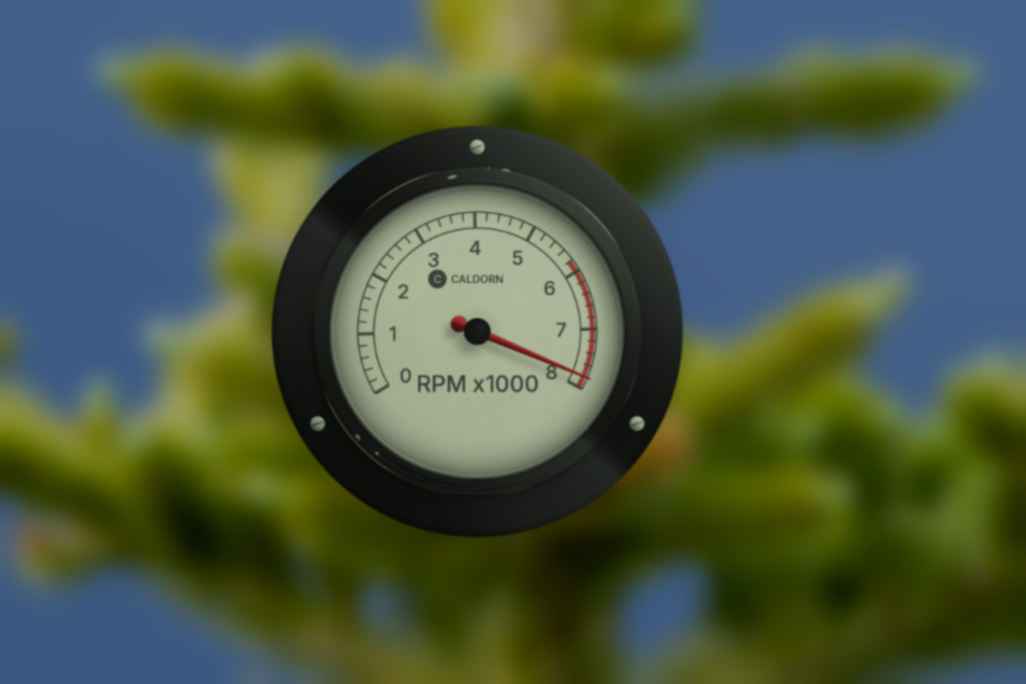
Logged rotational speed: 7800
